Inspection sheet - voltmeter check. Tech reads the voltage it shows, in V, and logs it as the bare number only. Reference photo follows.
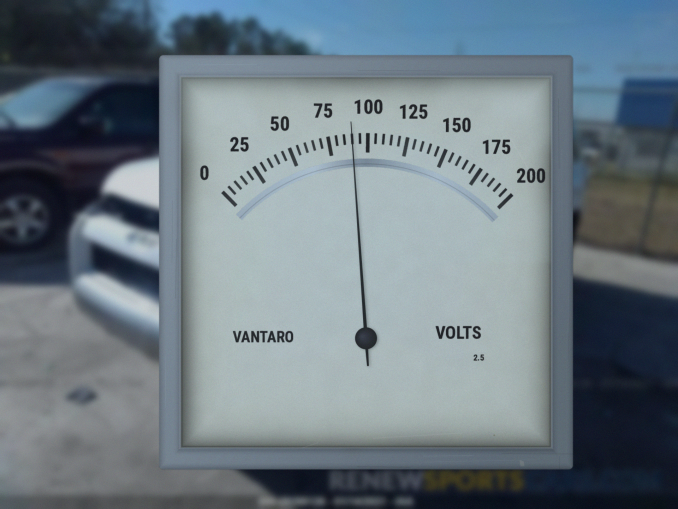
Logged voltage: 90
